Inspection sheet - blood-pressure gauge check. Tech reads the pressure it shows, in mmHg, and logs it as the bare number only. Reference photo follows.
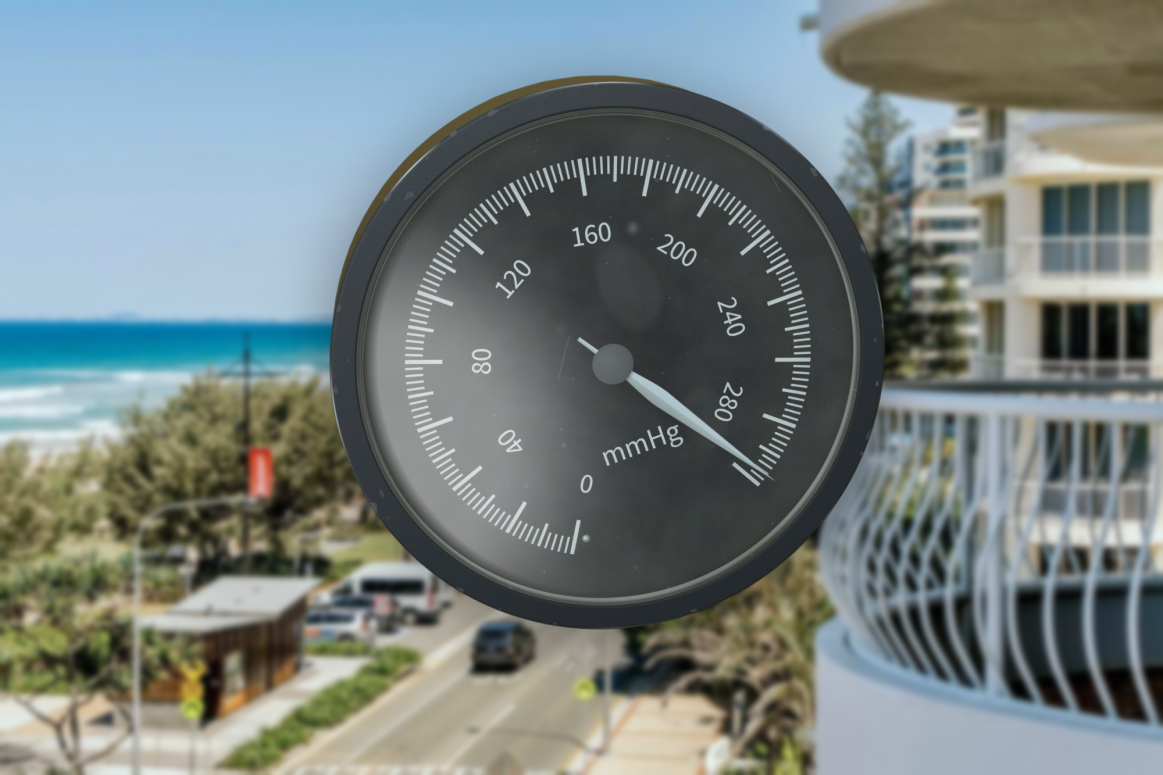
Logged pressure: 296
